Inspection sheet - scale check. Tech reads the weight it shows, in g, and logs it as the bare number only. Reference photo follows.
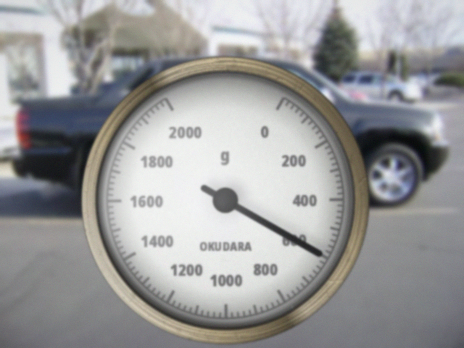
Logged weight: 600
